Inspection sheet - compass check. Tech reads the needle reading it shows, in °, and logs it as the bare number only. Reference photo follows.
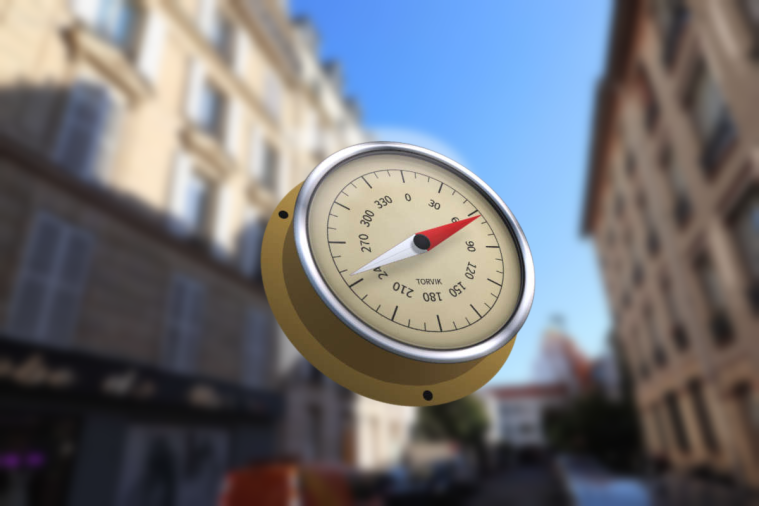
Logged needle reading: 65
